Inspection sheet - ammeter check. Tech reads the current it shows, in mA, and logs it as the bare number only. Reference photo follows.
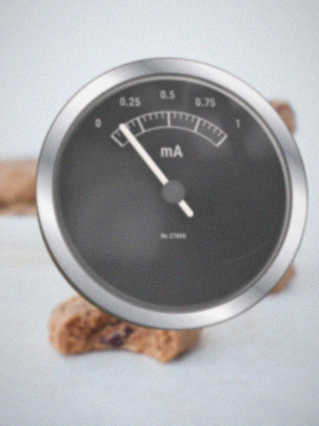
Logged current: 0.1
